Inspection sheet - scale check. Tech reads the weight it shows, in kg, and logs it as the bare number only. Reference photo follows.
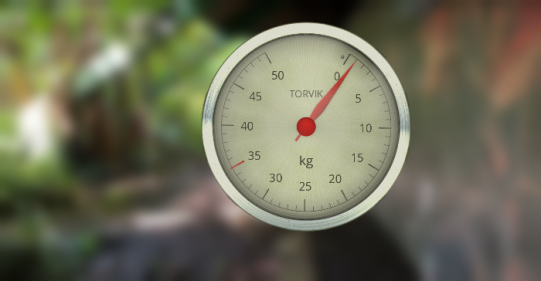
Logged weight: 1
